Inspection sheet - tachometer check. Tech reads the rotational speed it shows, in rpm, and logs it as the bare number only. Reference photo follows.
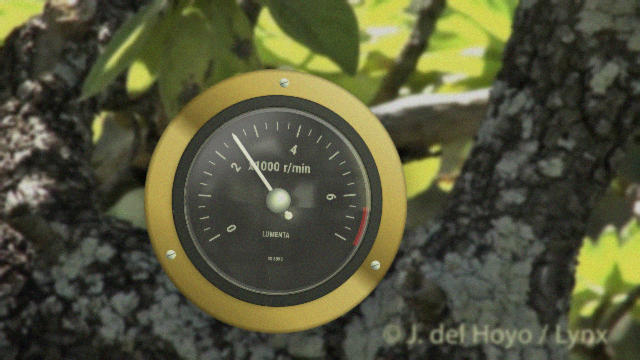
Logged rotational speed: 2500
